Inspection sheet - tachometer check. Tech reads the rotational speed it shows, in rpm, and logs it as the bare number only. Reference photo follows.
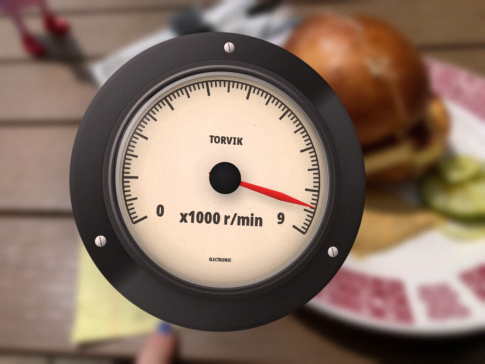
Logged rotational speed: 8400
